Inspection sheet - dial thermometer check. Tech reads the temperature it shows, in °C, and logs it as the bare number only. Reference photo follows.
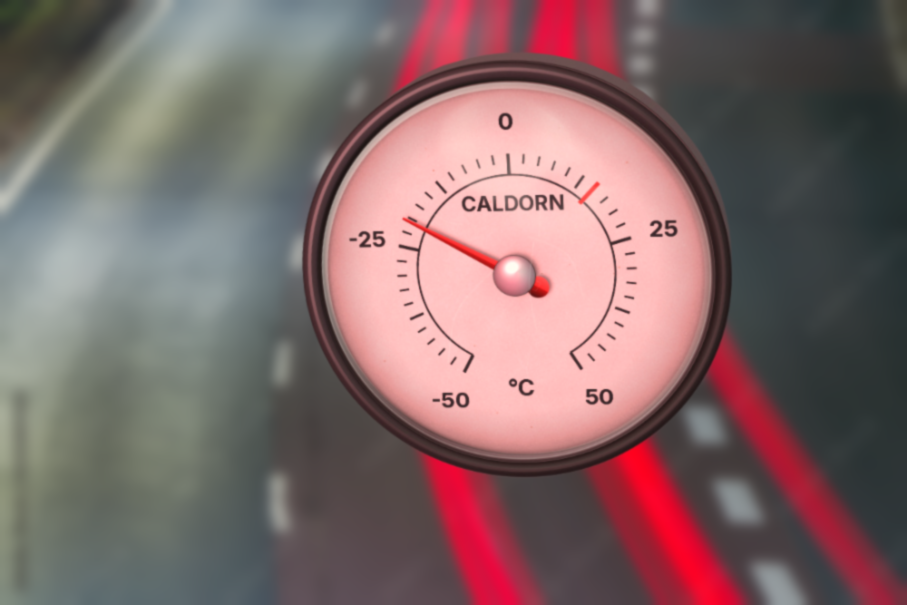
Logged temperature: -20
